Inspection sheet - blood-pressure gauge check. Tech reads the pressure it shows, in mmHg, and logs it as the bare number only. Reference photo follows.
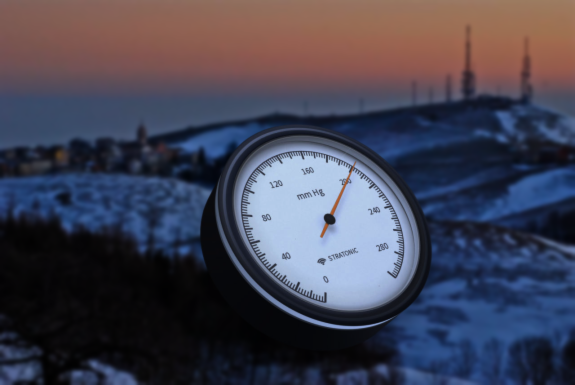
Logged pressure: 200
